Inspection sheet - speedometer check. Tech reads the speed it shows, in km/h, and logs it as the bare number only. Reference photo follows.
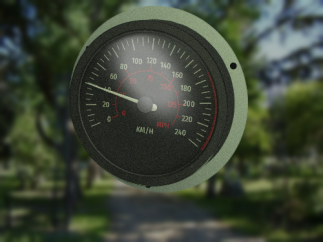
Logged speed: 40
